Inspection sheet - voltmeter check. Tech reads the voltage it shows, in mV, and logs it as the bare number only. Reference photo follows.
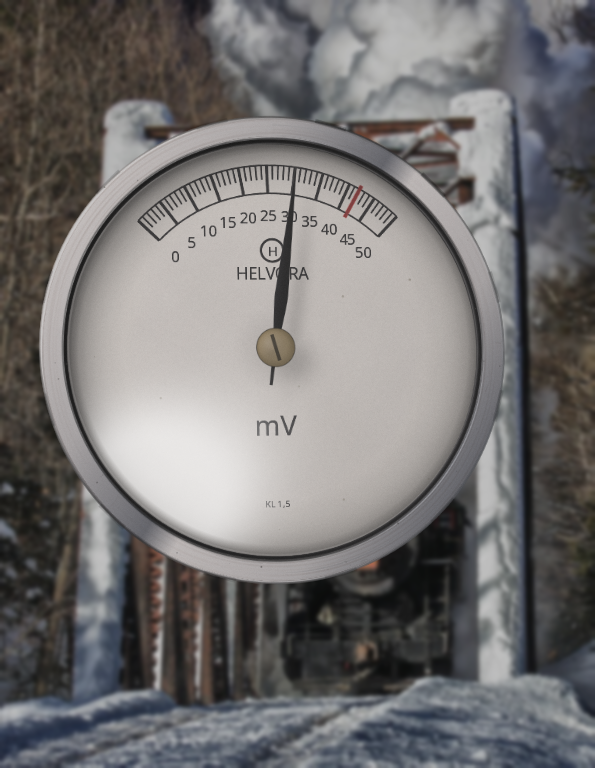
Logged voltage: 30
